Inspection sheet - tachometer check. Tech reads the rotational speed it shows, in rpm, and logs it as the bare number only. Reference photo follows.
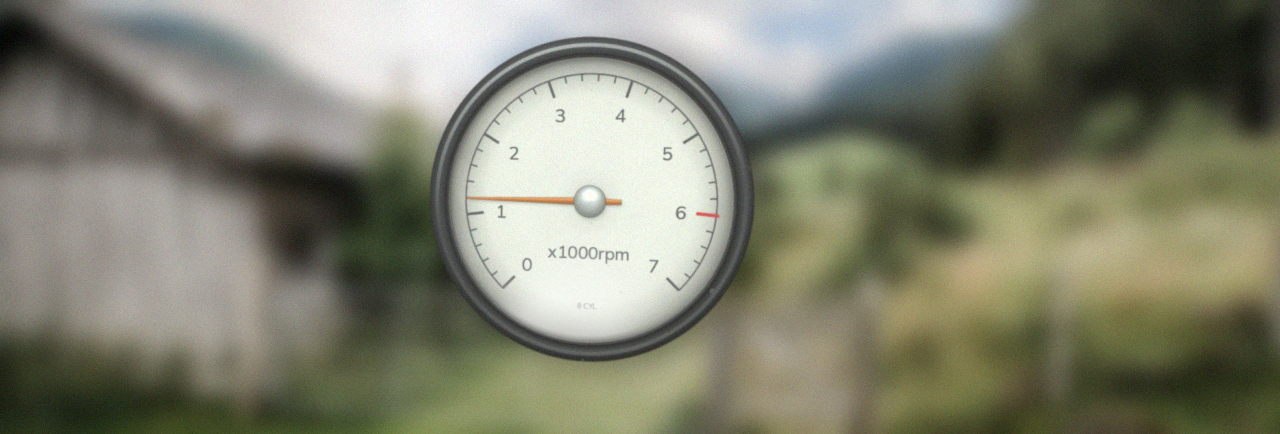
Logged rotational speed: 1200
